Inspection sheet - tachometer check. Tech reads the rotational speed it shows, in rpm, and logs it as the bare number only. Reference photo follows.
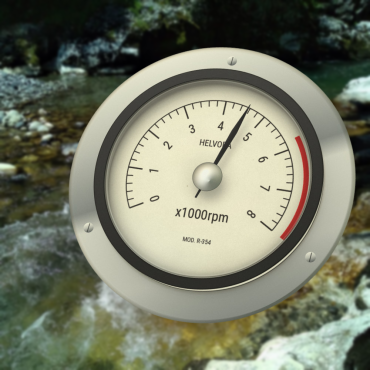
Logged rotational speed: 4600
